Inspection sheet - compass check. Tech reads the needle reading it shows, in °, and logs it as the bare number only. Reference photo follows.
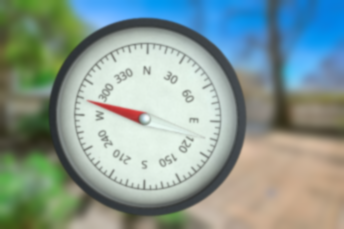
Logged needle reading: 285
